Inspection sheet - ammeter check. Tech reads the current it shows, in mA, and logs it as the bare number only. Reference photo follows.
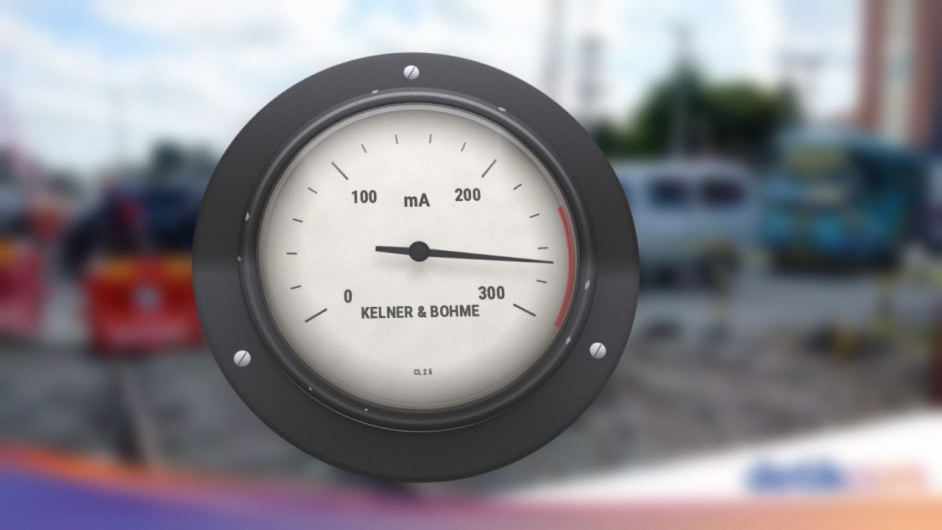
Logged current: 270
